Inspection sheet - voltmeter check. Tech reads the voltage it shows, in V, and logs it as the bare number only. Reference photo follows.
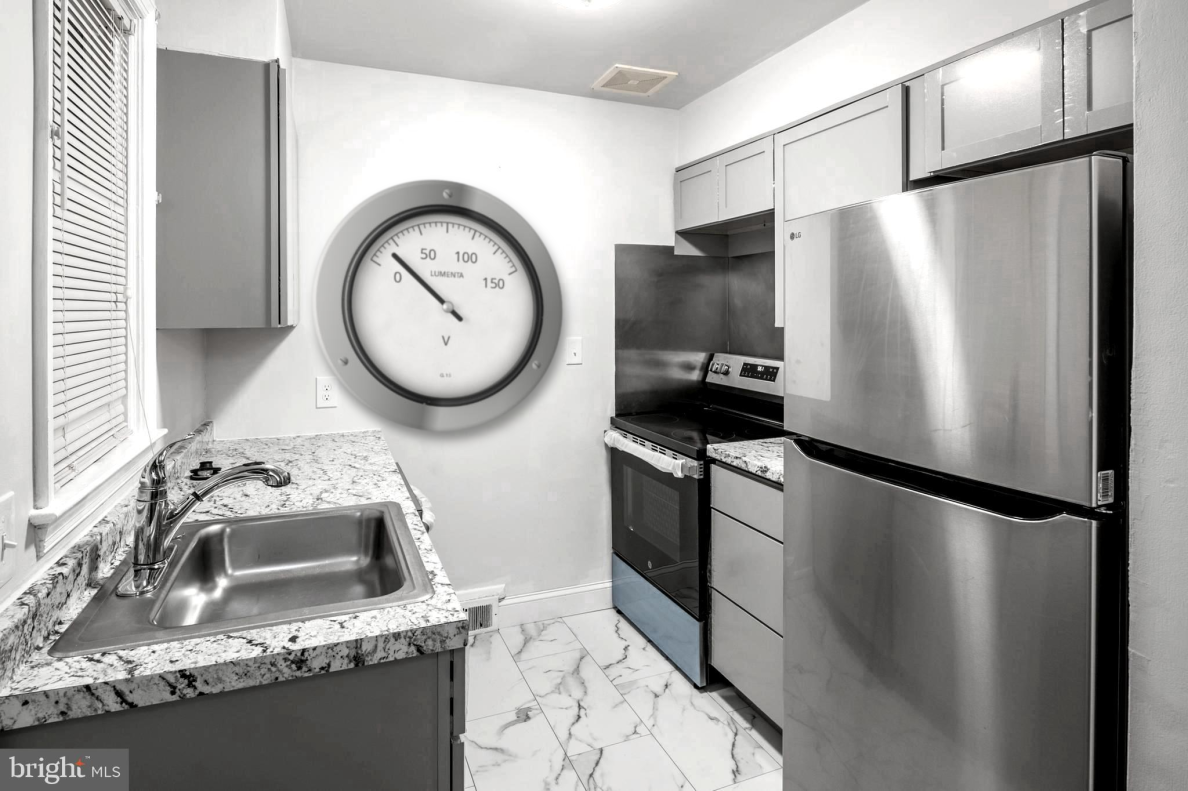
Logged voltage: 15
